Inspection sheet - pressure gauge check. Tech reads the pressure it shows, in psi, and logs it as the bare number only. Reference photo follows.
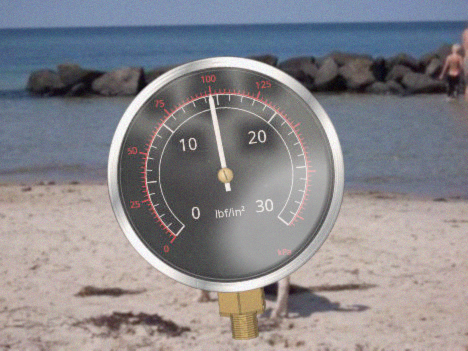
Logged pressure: 14.5
